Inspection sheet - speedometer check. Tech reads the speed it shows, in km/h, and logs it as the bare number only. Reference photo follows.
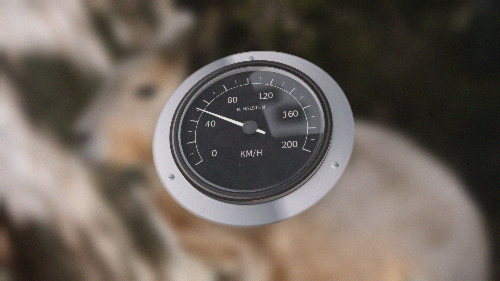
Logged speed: 50
